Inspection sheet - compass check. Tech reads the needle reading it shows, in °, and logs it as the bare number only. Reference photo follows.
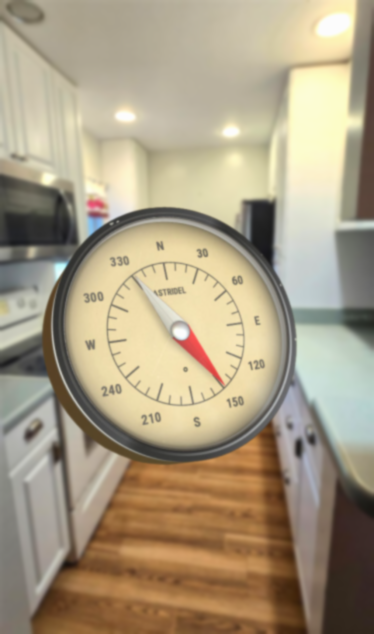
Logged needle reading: 150
